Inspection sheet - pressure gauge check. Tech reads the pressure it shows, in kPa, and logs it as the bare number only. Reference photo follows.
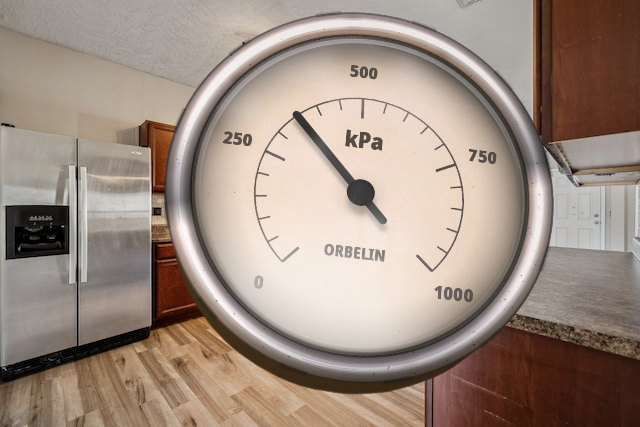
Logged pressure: 350
